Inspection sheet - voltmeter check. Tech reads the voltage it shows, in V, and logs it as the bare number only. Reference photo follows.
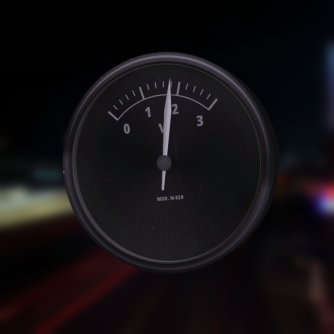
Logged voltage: 1.8
